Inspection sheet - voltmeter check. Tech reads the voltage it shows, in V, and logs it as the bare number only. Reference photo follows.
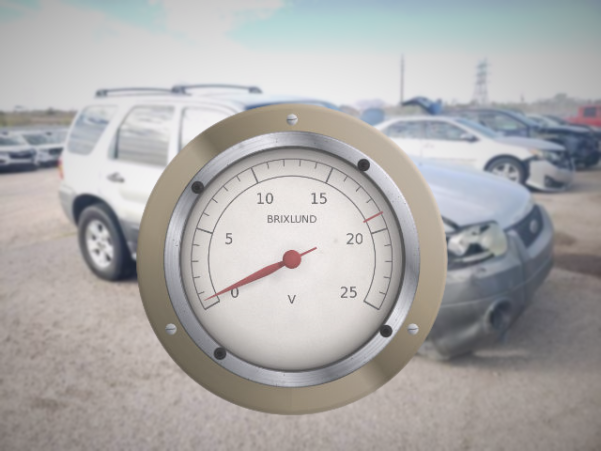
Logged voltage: 0.5
